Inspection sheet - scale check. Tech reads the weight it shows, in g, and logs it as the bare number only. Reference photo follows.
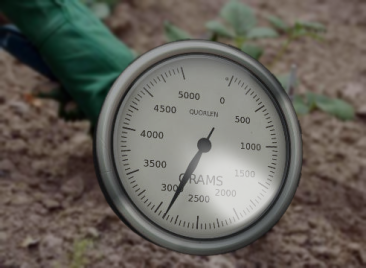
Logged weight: 2900
